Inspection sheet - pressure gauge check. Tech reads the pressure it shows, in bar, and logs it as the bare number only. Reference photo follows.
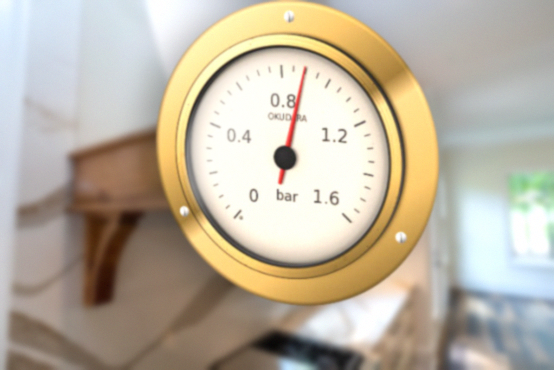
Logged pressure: 0.9
